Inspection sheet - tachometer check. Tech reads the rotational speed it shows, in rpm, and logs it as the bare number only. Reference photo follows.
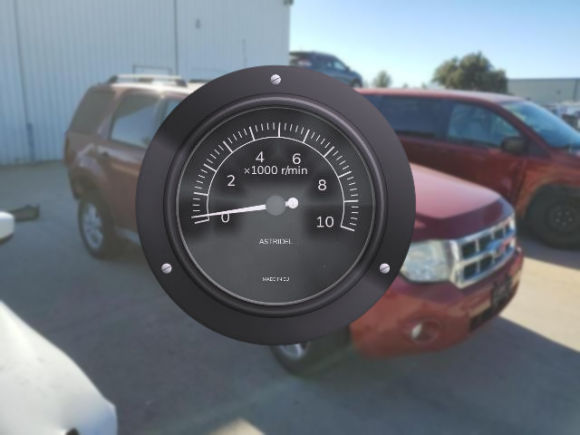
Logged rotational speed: 200
